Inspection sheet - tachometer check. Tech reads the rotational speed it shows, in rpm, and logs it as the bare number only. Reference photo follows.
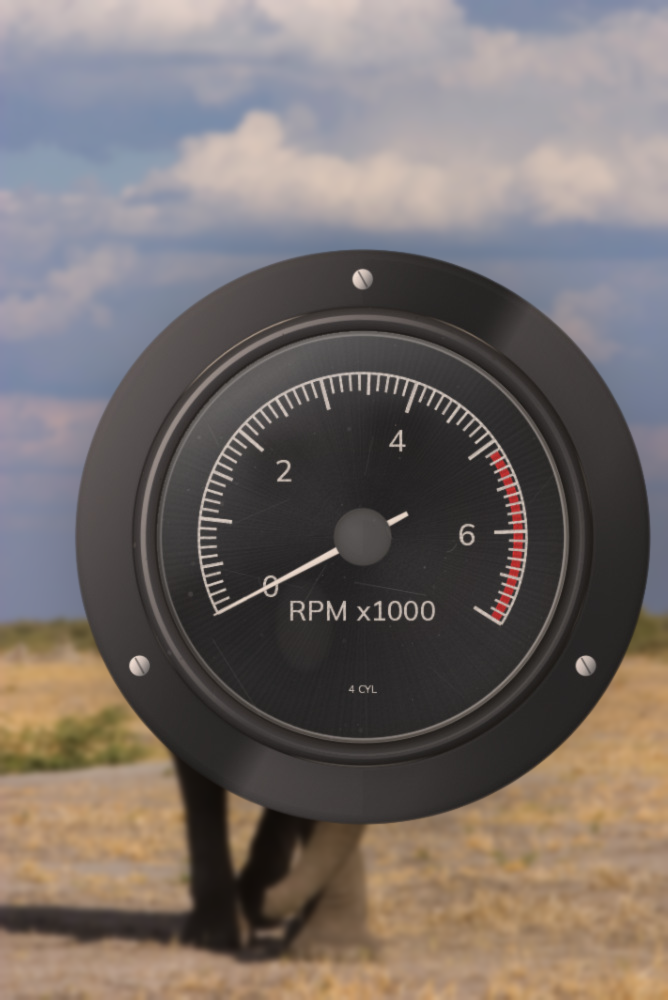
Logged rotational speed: 0
